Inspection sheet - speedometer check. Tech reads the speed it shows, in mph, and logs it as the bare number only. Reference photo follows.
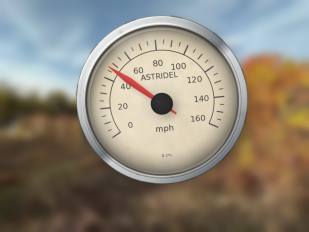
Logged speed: 47.5
